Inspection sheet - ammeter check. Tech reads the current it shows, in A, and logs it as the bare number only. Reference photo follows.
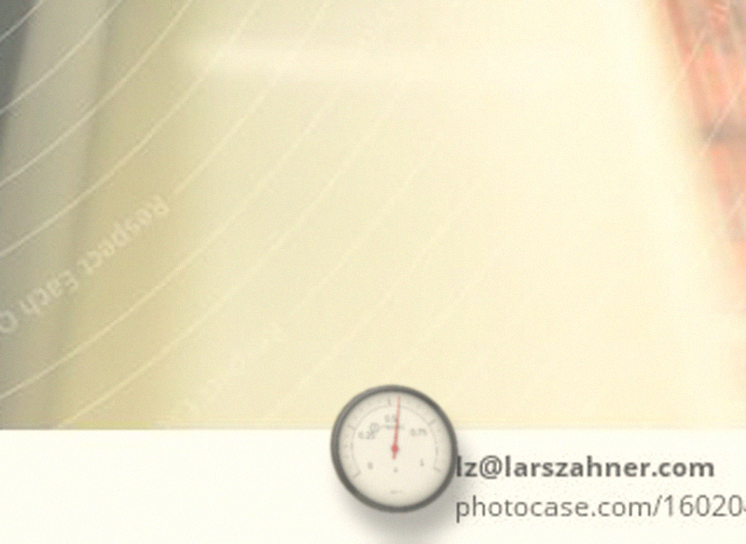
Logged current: 0.55
